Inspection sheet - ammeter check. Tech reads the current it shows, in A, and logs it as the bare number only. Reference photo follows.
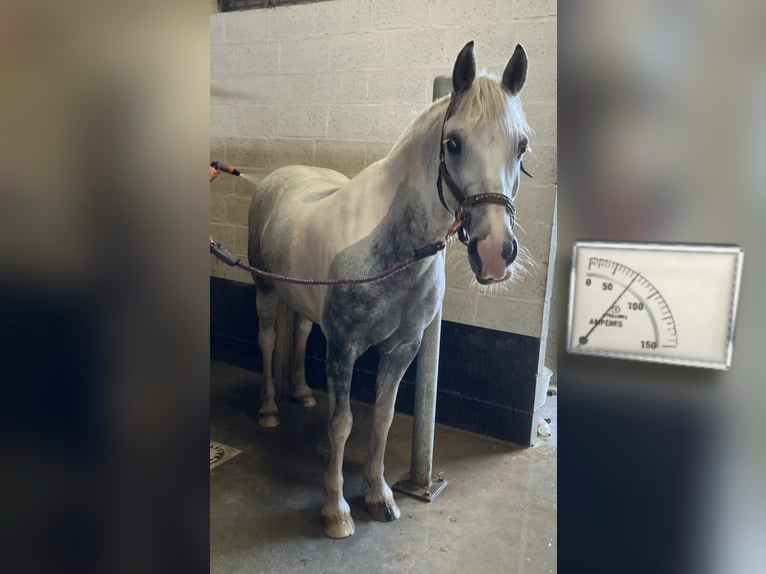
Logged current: 75
